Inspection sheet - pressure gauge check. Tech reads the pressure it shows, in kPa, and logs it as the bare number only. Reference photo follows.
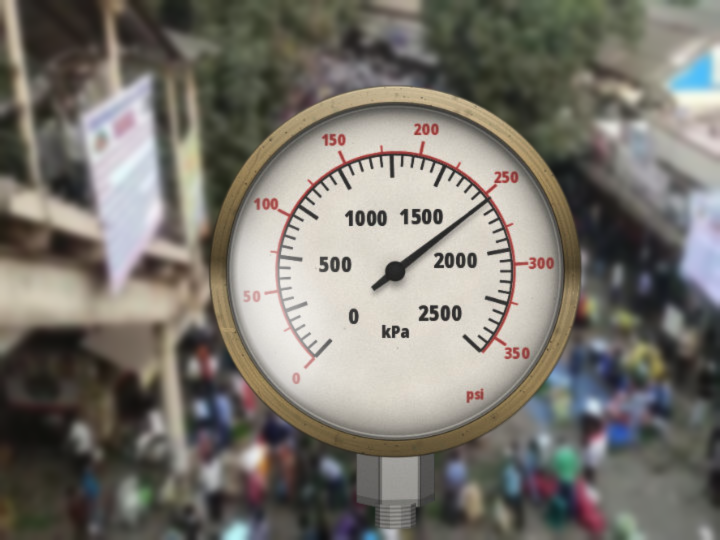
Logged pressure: 1750
